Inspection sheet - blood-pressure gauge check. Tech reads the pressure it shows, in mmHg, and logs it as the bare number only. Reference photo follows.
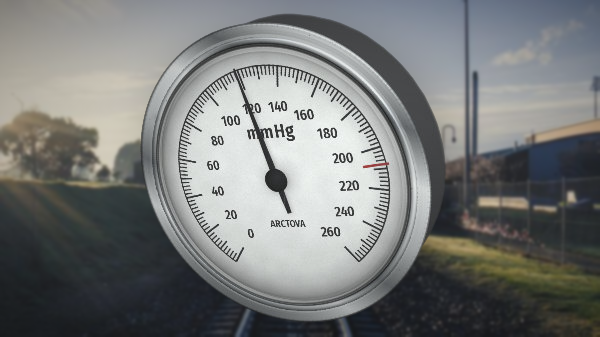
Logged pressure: 120
